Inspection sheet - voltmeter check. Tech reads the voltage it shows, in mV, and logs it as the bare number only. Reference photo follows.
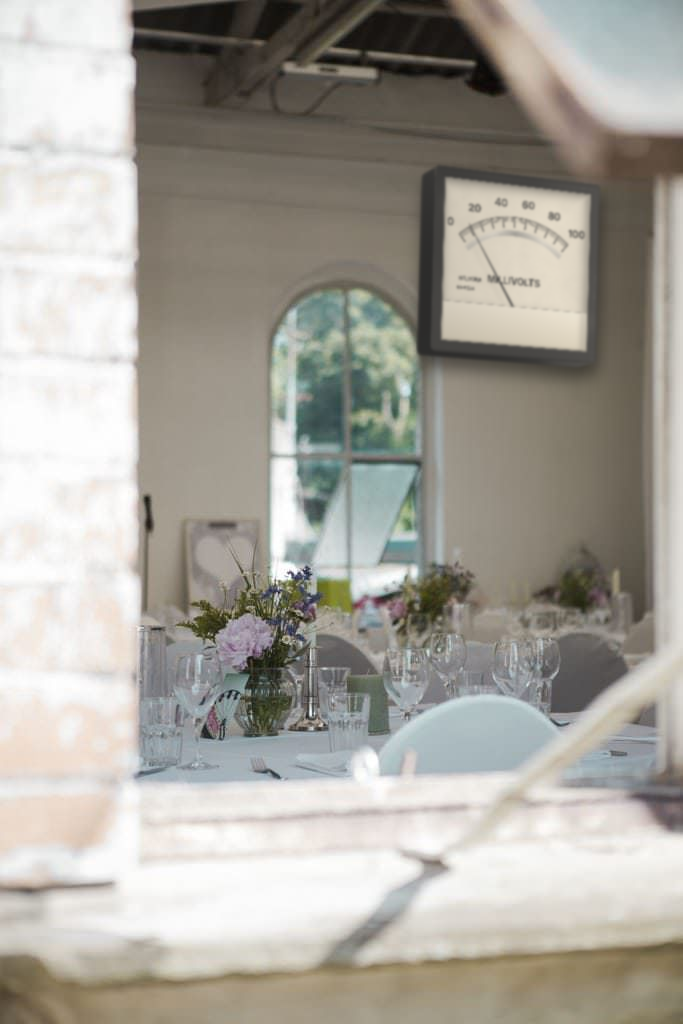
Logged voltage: 10
